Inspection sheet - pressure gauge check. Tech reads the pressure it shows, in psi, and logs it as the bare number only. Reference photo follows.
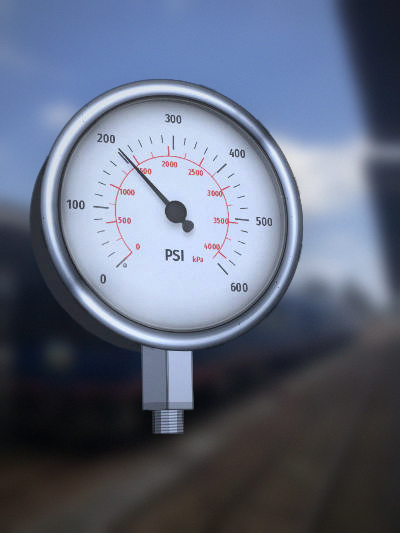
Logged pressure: 200
